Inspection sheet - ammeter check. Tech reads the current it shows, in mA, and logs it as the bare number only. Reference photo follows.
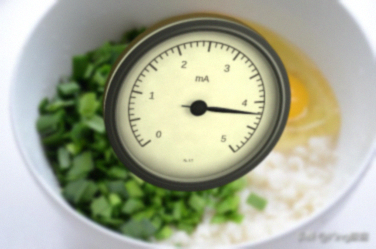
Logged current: 4.2
